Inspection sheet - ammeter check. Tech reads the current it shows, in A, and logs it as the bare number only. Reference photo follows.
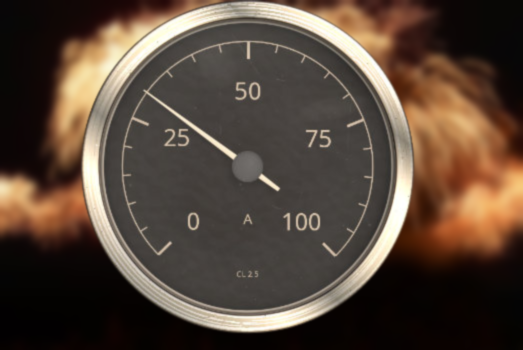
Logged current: 30
